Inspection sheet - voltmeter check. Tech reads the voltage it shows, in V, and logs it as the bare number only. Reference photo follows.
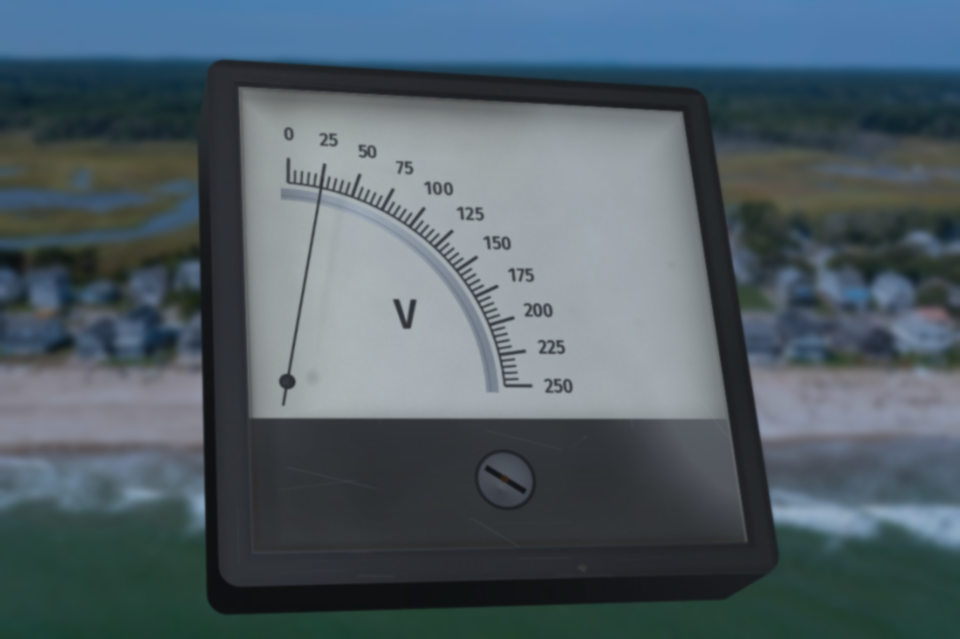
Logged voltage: 25
